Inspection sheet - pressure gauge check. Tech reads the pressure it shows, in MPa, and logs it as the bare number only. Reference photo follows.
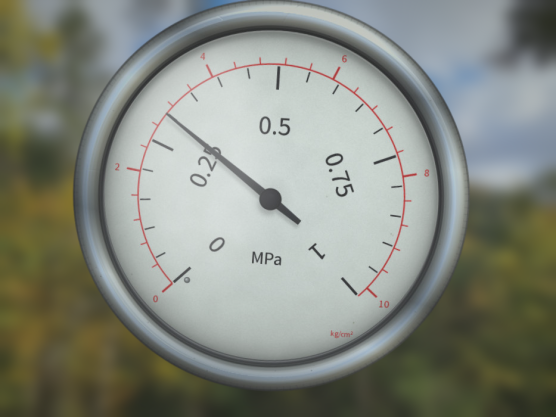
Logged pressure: 0.3
